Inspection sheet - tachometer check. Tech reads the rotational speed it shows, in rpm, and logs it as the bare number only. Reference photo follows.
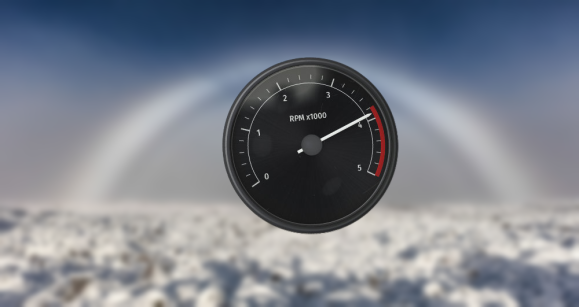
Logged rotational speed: 3900
